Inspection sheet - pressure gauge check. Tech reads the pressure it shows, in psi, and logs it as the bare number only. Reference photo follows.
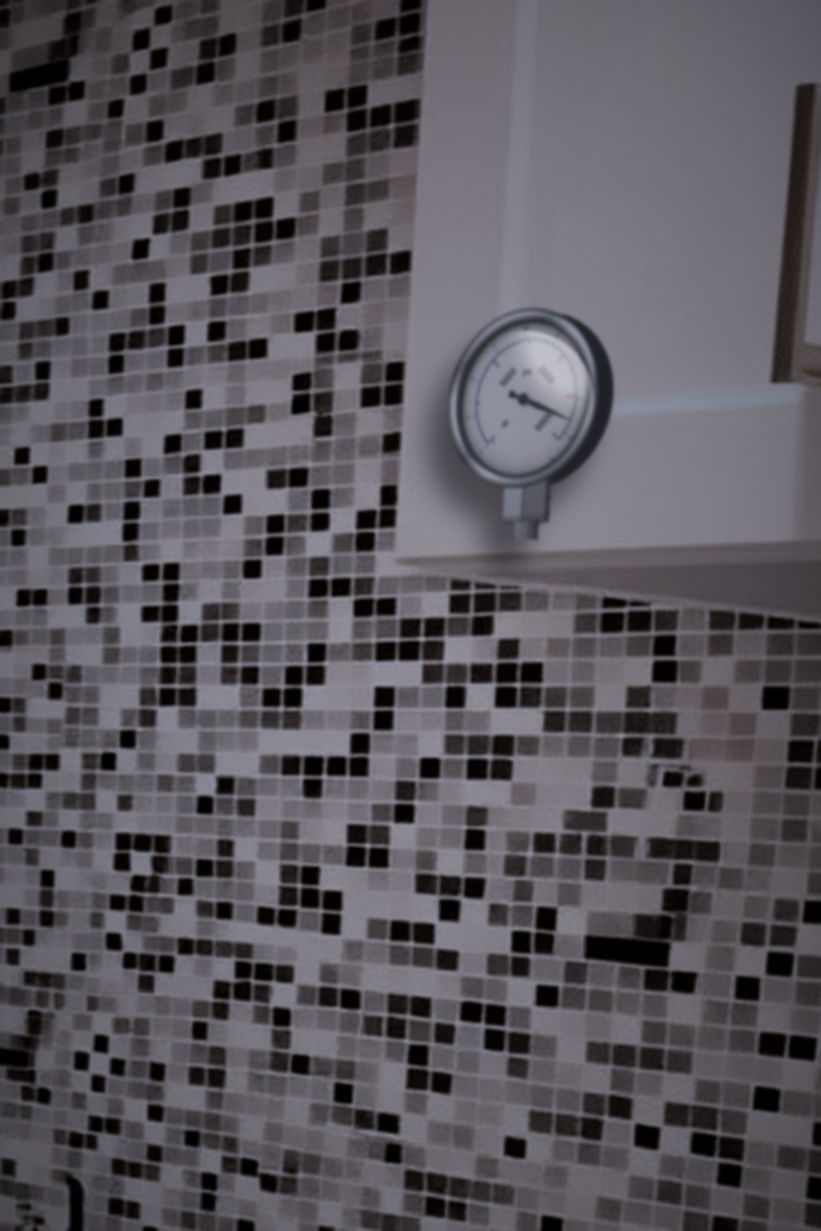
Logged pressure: 2750
